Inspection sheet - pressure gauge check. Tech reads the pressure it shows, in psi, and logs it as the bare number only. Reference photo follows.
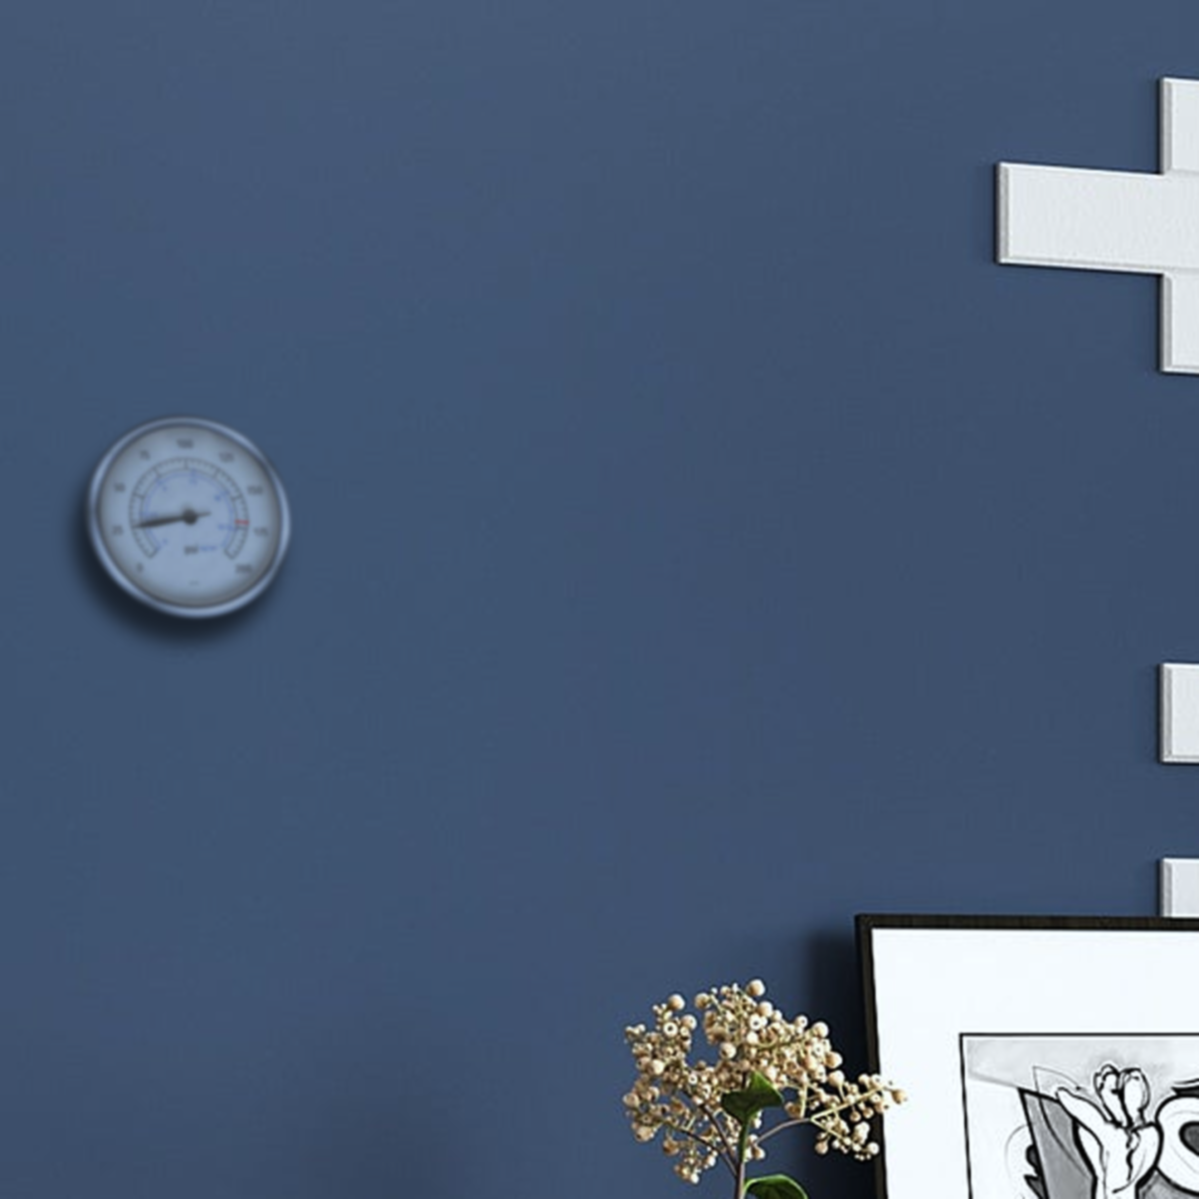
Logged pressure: 25
